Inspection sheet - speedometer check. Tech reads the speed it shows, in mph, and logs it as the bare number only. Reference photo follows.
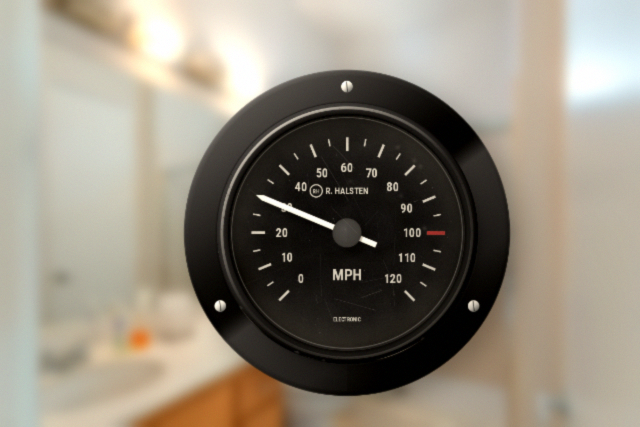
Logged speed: 30
